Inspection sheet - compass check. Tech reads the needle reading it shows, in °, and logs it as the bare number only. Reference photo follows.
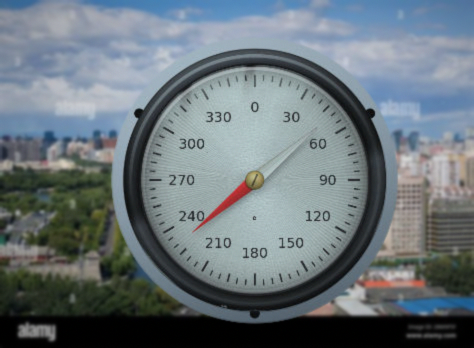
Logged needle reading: 230
